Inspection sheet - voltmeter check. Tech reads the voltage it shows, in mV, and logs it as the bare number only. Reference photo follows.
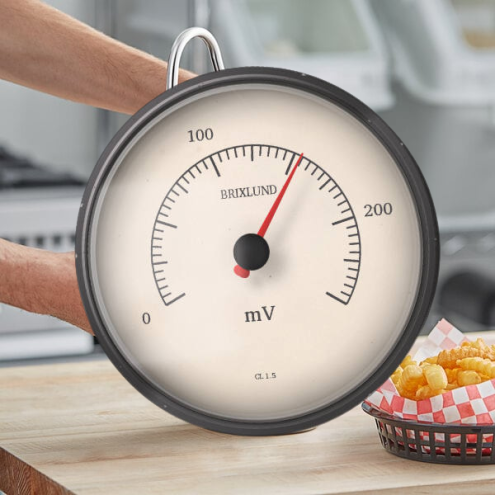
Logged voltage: 155
